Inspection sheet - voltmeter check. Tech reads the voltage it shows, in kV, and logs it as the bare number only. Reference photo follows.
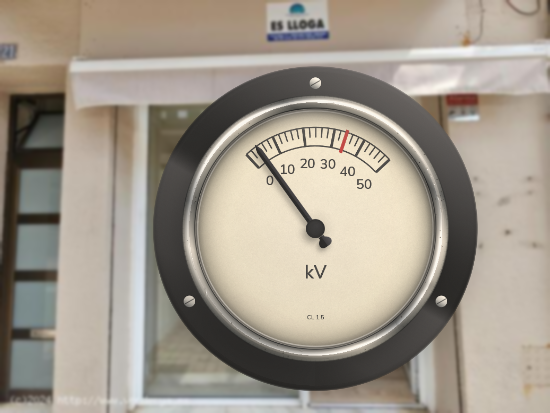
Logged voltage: 4
